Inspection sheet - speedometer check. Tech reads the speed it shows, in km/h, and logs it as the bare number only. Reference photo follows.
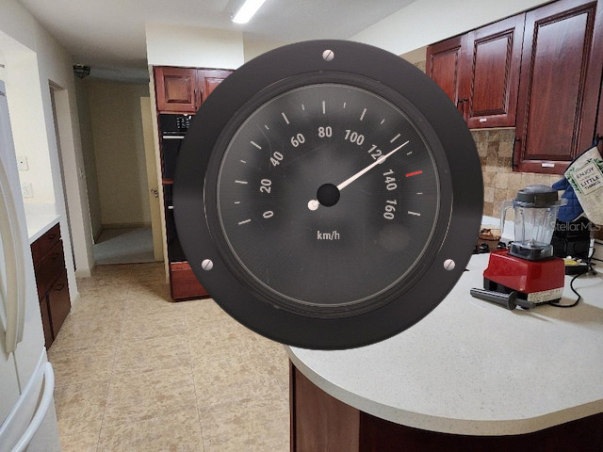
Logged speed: 125
